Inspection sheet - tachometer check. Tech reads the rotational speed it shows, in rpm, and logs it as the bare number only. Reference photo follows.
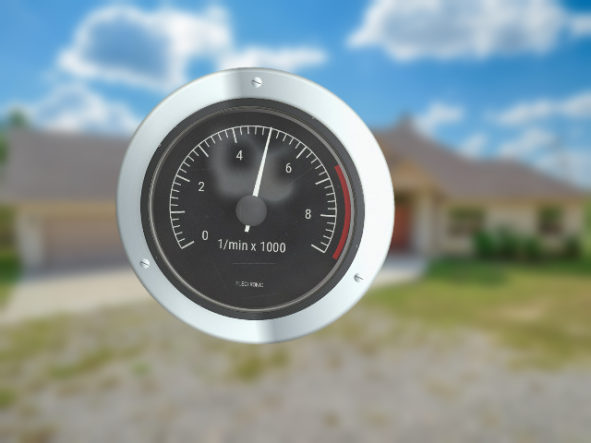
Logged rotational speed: 5000
